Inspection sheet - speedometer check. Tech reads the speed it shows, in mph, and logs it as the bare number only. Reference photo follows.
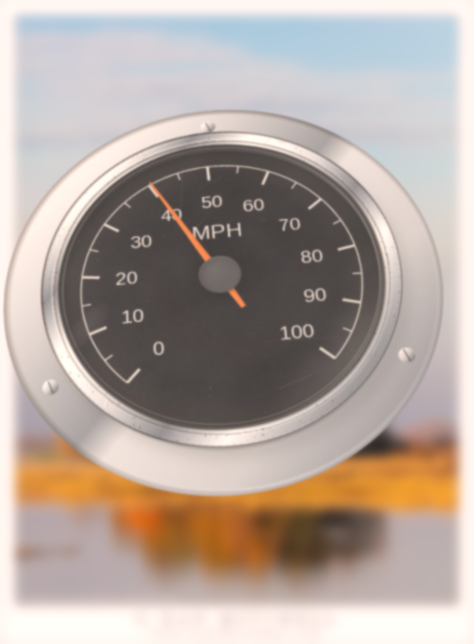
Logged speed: 40
